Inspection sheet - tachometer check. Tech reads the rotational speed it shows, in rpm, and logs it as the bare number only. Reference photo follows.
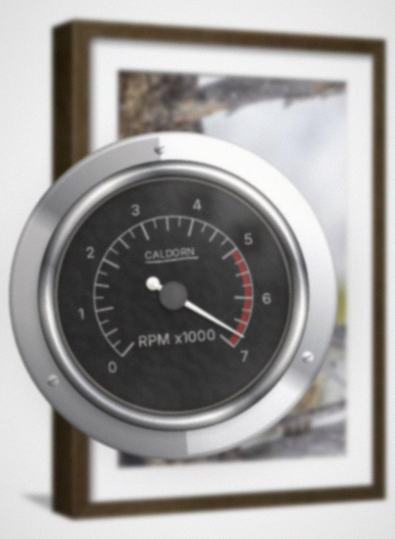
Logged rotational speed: 6750
